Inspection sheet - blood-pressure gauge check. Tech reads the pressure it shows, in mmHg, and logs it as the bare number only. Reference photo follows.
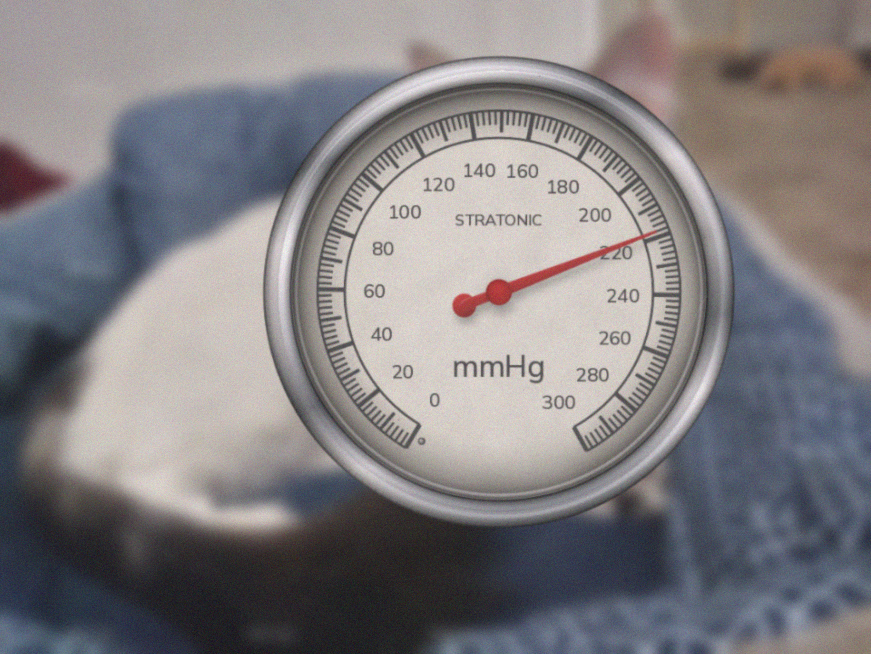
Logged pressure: 218
